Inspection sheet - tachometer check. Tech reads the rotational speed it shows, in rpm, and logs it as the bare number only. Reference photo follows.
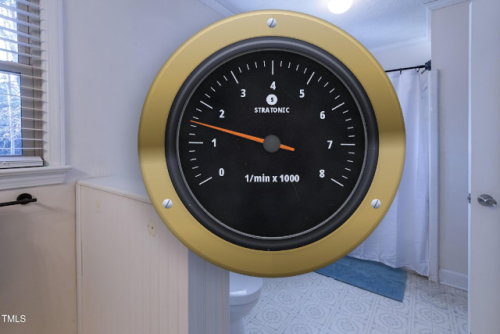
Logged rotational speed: 1500
